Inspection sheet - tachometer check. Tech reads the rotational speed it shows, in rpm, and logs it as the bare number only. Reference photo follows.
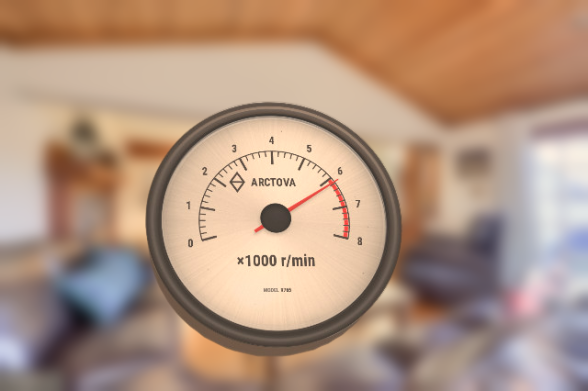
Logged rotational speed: 6200
